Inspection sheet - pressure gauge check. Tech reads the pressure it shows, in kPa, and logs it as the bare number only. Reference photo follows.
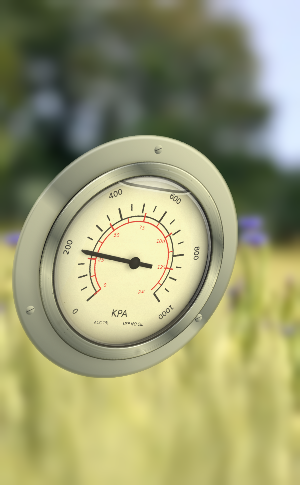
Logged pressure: 200
